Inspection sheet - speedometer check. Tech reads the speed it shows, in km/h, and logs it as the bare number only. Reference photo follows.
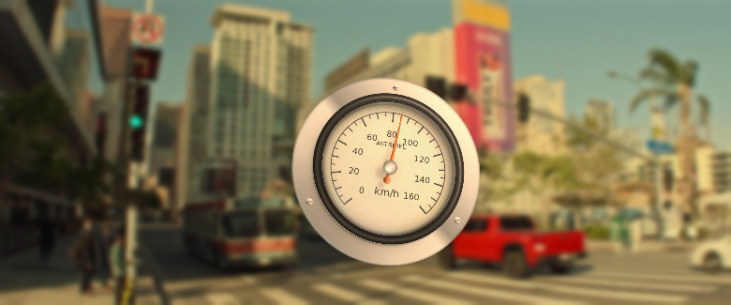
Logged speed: 85
